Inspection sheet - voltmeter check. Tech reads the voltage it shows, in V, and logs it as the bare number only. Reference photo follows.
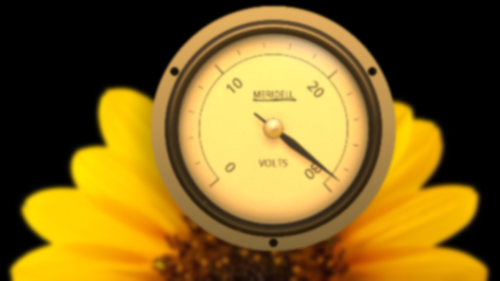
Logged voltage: 29
